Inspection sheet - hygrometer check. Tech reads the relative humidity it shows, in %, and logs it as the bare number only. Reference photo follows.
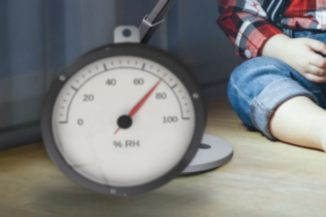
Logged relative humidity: 72
